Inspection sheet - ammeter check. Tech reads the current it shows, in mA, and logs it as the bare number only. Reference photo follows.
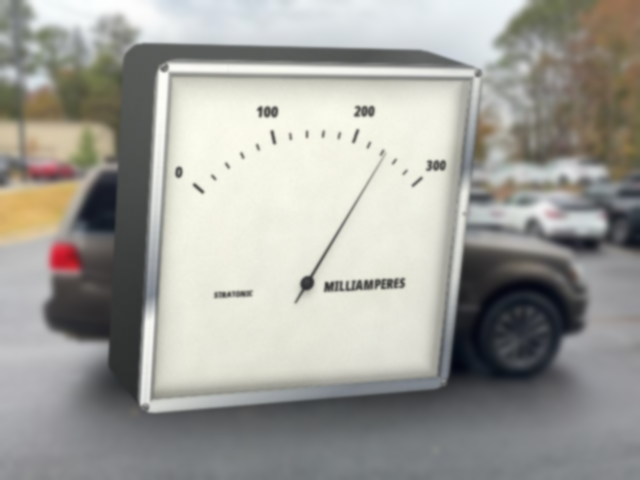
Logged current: 240
